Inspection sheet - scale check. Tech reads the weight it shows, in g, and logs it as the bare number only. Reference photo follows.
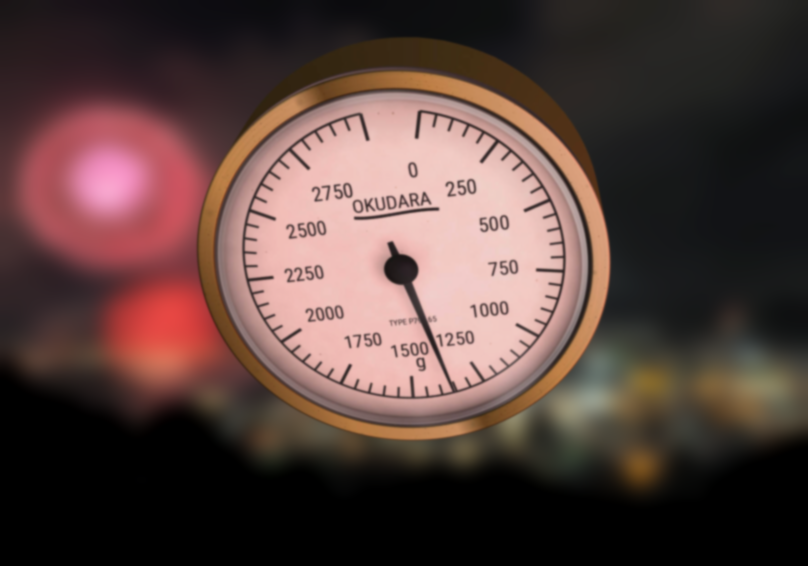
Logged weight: 1350
